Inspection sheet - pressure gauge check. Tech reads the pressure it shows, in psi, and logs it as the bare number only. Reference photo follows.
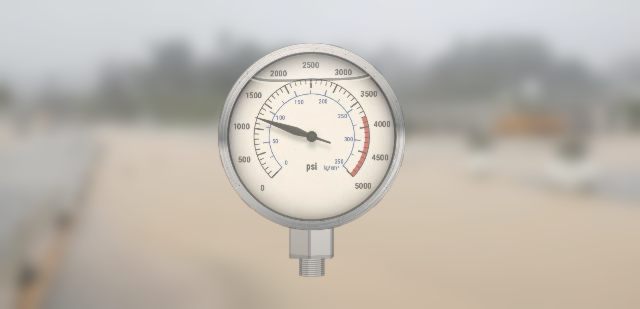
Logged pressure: 1200
